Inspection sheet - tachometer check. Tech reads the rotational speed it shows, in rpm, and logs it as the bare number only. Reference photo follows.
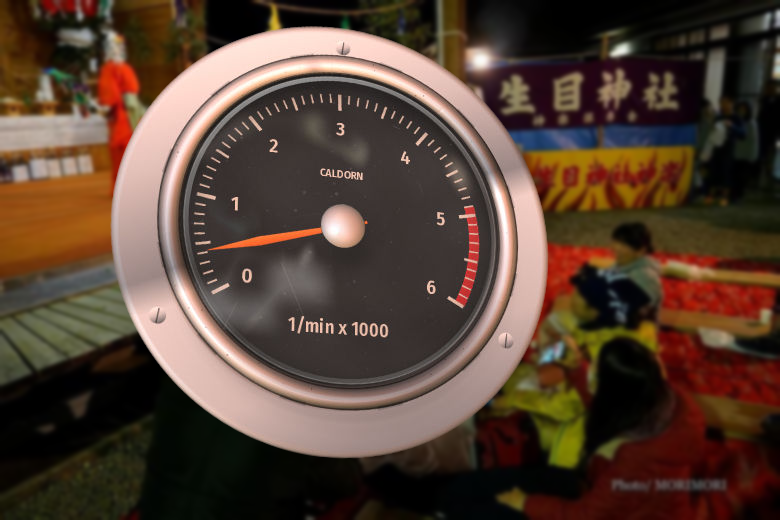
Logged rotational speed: 400
